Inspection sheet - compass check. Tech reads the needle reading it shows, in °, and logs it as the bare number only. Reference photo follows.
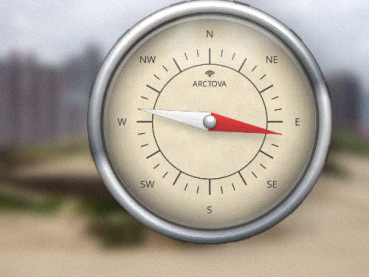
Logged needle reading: 100
